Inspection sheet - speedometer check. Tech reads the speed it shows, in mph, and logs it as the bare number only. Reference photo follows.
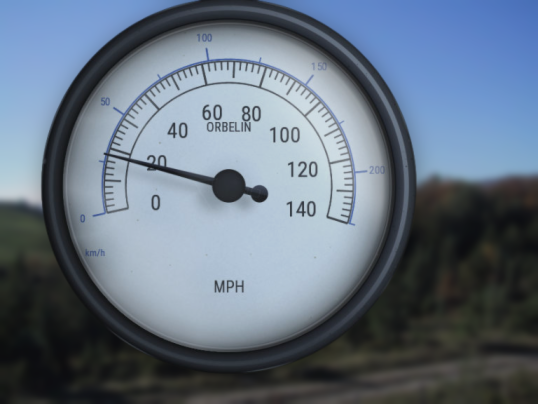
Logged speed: 18
